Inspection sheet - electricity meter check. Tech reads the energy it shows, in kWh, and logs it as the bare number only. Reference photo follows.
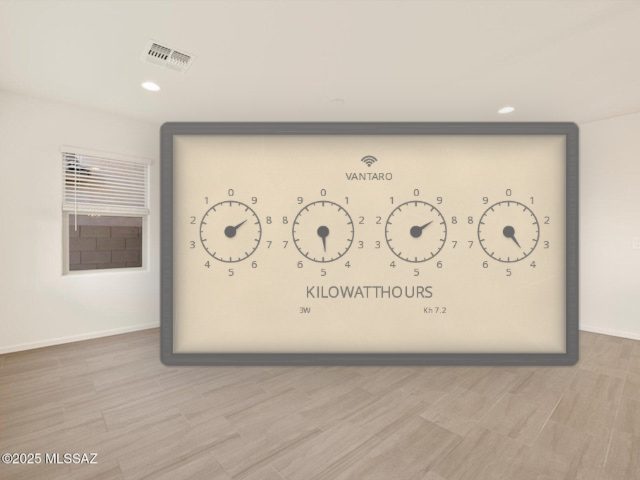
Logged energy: 8484
